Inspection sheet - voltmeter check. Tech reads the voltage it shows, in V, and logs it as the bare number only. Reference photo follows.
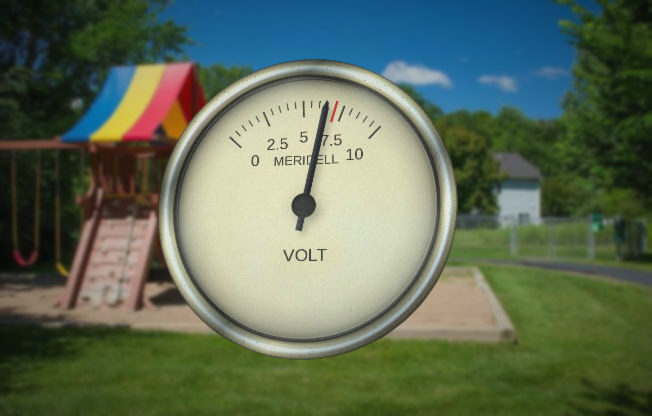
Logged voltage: 6.5
